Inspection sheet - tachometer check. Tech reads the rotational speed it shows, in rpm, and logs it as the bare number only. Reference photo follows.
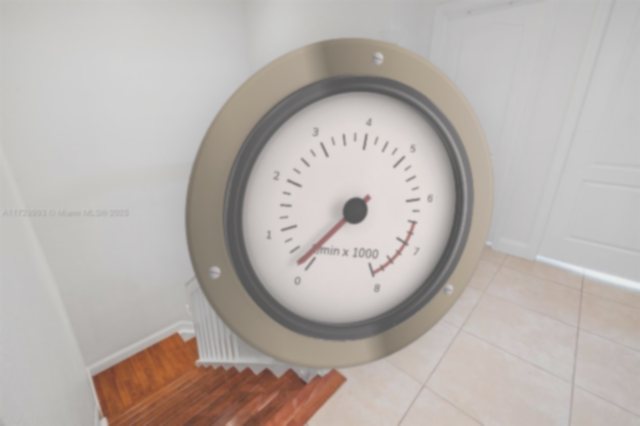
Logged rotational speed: 250
